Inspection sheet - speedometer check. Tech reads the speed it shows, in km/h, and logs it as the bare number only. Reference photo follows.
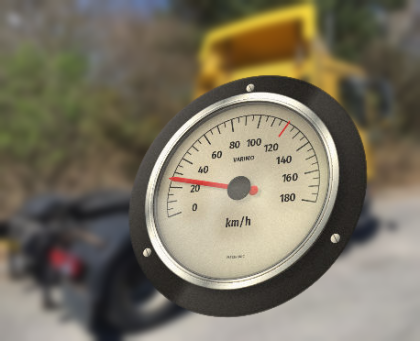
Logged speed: 25
